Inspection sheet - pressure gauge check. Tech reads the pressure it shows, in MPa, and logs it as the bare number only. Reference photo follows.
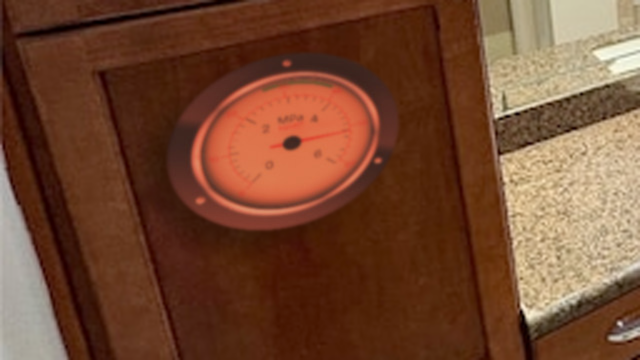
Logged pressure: 5
